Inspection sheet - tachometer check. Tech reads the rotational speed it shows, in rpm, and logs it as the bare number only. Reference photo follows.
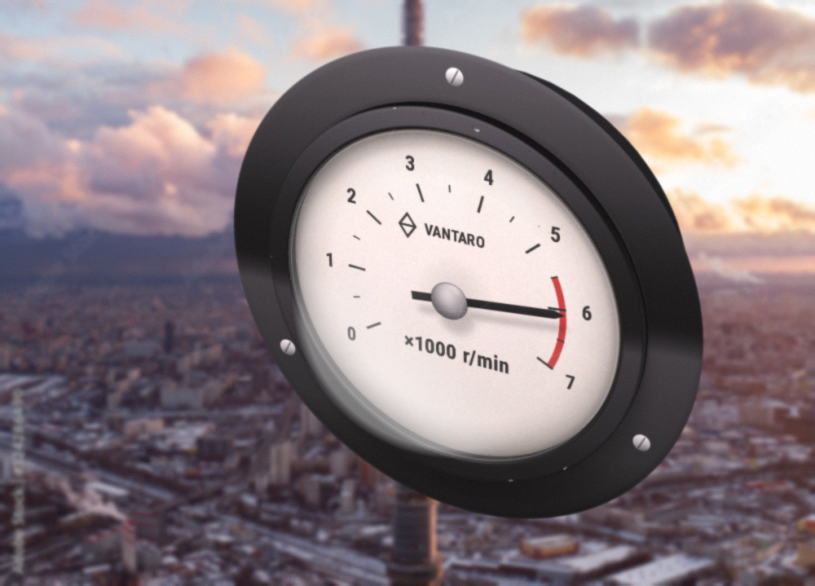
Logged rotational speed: 6000
